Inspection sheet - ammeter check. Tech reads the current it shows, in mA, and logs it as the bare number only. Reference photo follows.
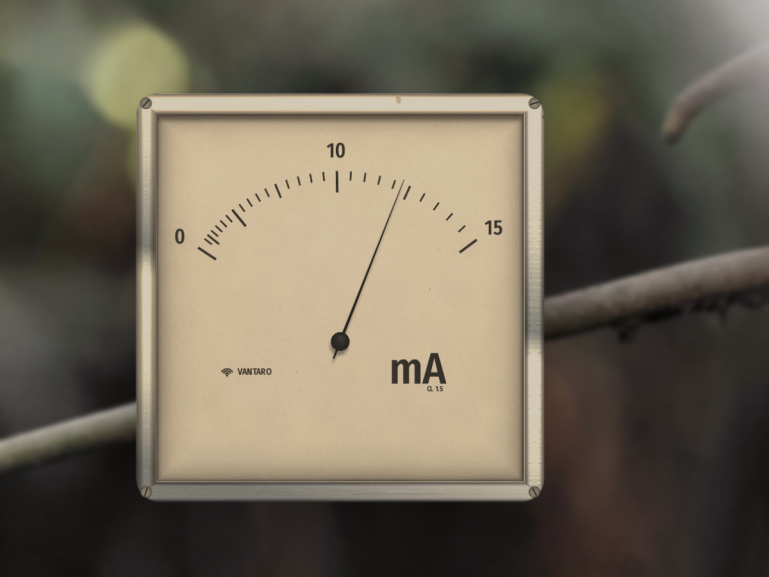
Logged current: 12.25
